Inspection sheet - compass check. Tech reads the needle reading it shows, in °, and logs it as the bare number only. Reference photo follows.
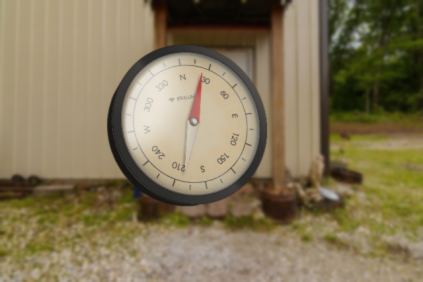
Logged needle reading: 22.5
